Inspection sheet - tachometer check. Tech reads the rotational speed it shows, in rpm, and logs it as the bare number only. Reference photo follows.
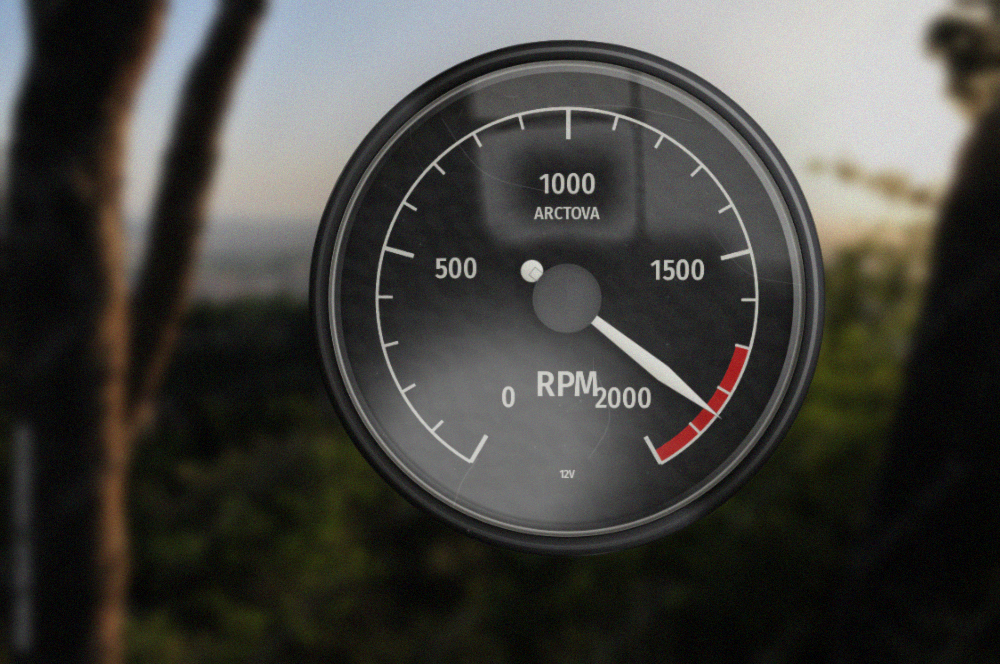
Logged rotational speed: 1850
